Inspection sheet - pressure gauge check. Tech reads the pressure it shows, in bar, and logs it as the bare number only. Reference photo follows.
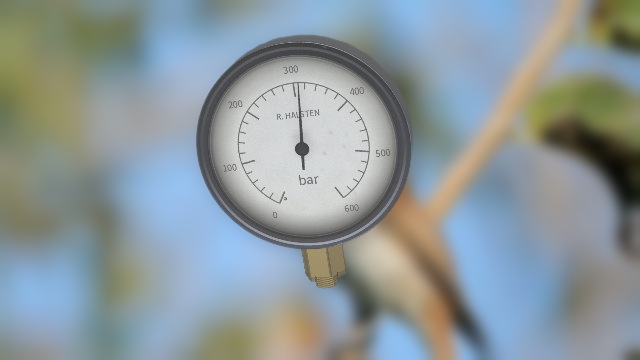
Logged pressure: 310
